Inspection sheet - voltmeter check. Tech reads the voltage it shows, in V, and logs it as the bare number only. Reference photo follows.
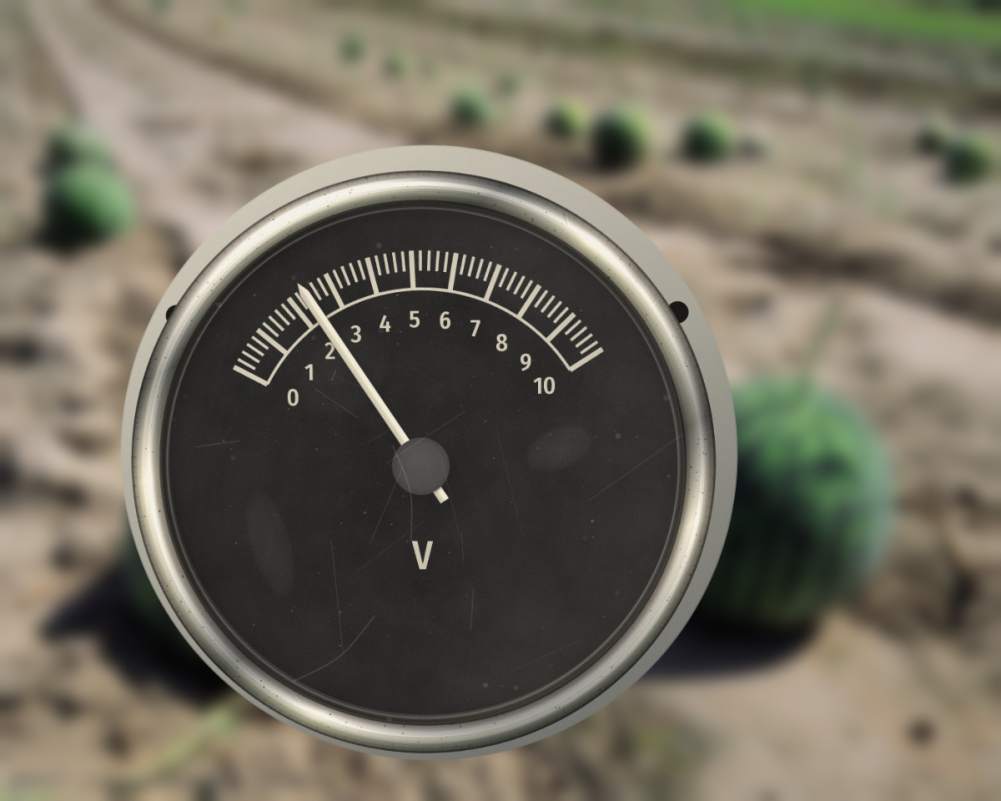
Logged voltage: 2.4
